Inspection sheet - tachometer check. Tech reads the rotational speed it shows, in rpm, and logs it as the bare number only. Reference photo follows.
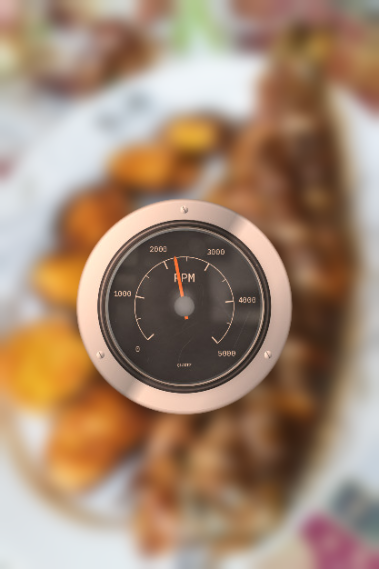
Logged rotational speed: 2250
